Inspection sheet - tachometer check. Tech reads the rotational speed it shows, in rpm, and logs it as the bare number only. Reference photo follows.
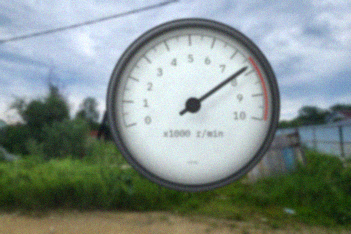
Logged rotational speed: 7750
